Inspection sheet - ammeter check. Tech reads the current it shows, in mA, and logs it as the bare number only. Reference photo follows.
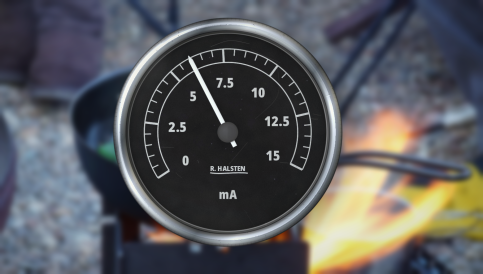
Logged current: 6
